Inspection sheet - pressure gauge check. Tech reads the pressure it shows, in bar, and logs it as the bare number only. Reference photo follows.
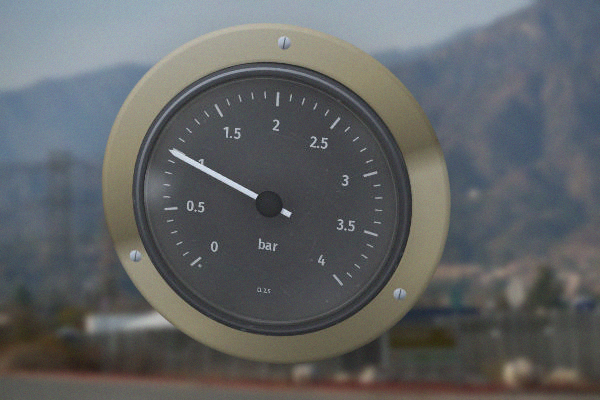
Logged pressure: 1
